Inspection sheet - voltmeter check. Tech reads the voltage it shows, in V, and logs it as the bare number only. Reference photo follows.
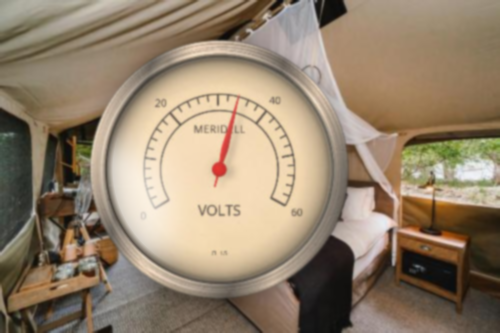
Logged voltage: 34
